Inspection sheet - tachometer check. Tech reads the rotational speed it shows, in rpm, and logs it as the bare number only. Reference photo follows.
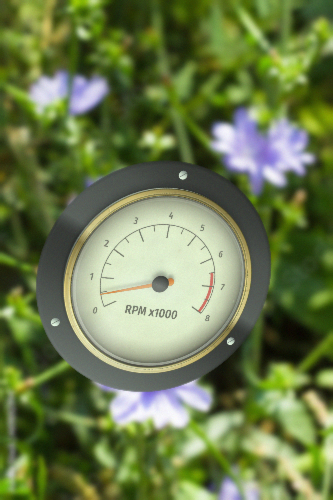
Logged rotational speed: 500
